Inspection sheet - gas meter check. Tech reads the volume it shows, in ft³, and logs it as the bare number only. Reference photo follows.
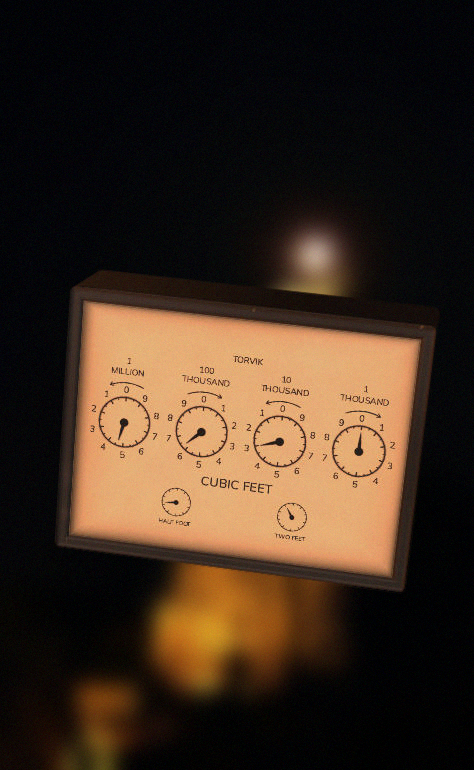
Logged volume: 463000
